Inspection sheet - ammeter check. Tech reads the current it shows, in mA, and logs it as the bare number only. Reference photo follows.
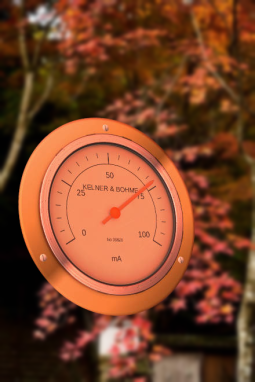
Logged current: 72.5
